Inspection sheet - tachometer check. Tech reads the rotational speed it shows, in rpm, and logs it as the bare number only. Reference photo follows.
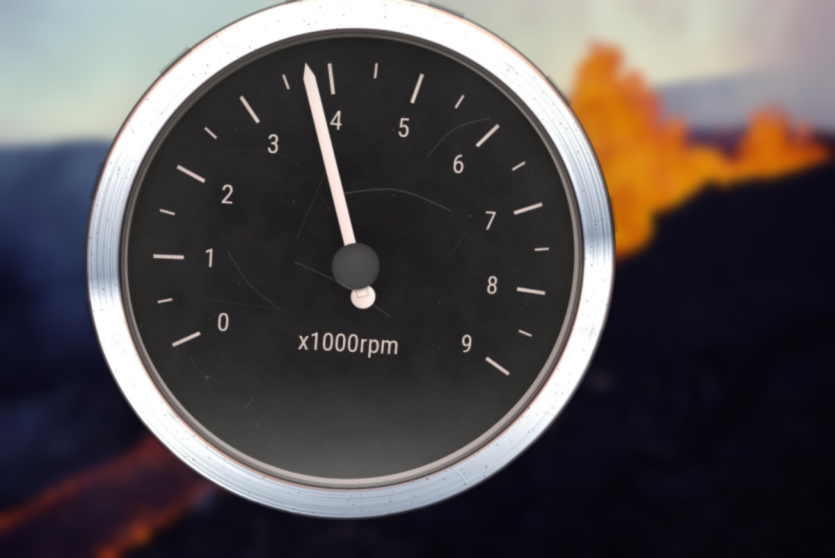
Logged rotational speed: 3750
